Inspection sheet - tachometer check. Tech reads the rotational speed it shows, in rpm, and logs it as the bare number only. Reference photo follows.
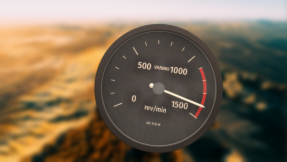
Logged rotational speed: 1400
